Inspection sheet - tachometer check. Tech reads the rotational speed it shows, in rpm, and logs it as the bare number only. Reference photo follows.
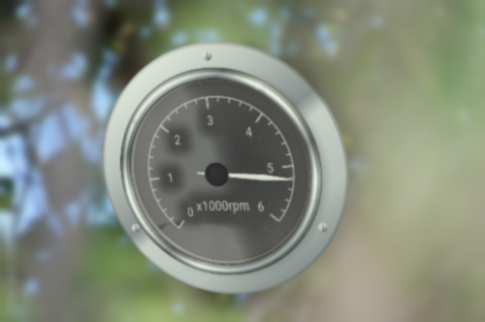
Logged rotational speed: 5200
